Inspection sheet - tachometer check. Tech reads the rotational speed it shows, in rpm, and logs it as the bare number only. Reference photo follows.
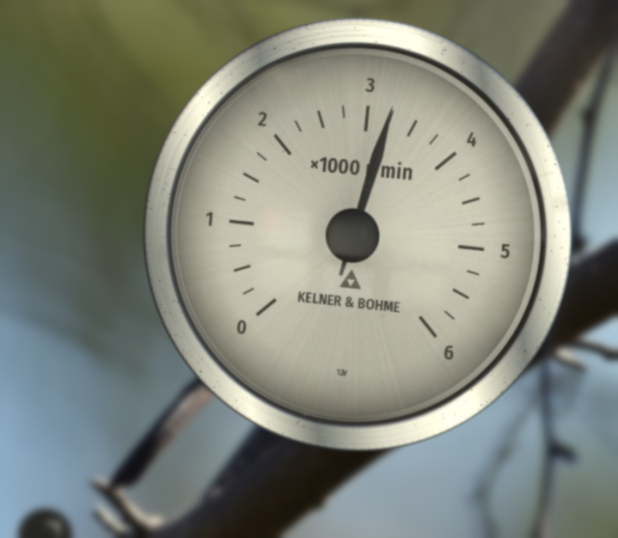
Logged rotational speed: 3250
